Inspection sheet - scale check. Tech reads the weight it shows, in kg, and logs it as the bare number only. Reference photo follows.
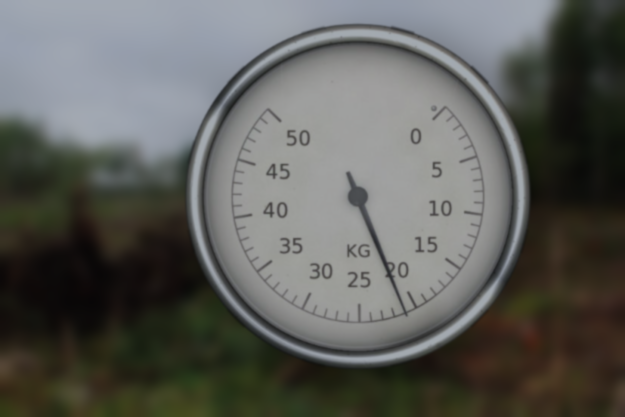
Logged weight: 21
